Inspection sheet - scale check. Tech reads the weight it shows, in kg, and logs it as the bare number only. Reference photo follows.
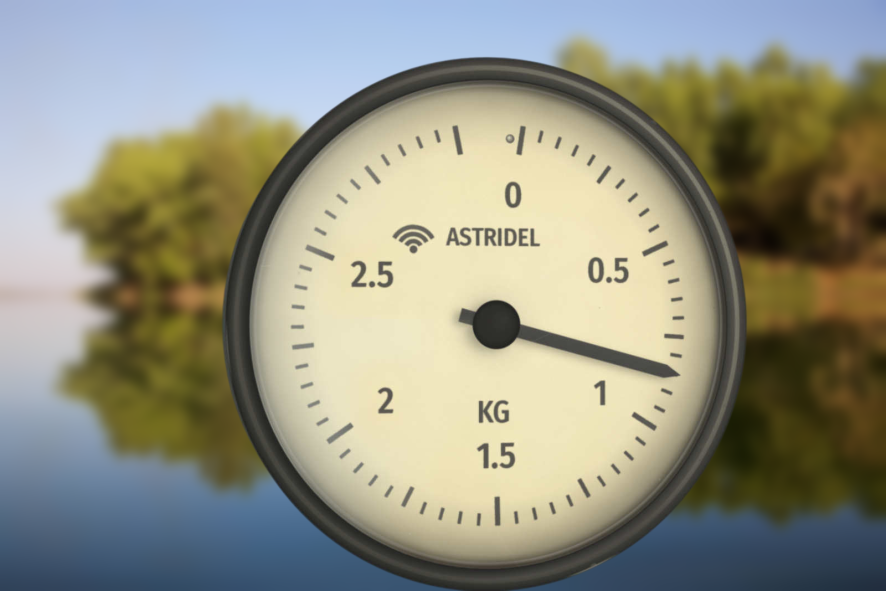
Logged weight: 0.85
